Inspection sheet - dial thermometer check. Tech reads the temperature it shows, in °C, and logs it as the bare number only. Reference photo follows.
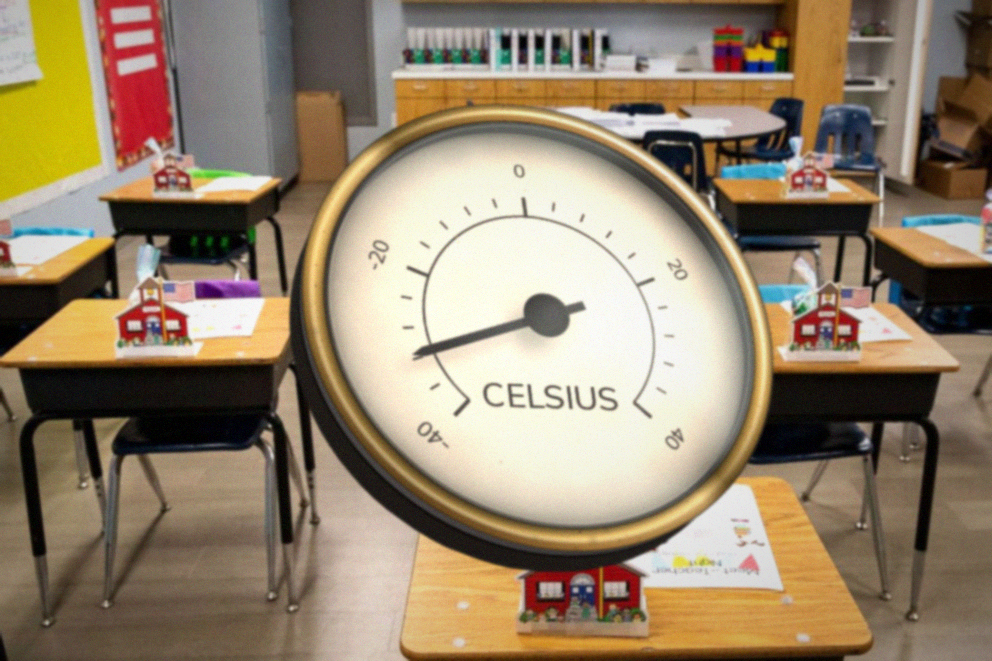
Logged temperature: -32
